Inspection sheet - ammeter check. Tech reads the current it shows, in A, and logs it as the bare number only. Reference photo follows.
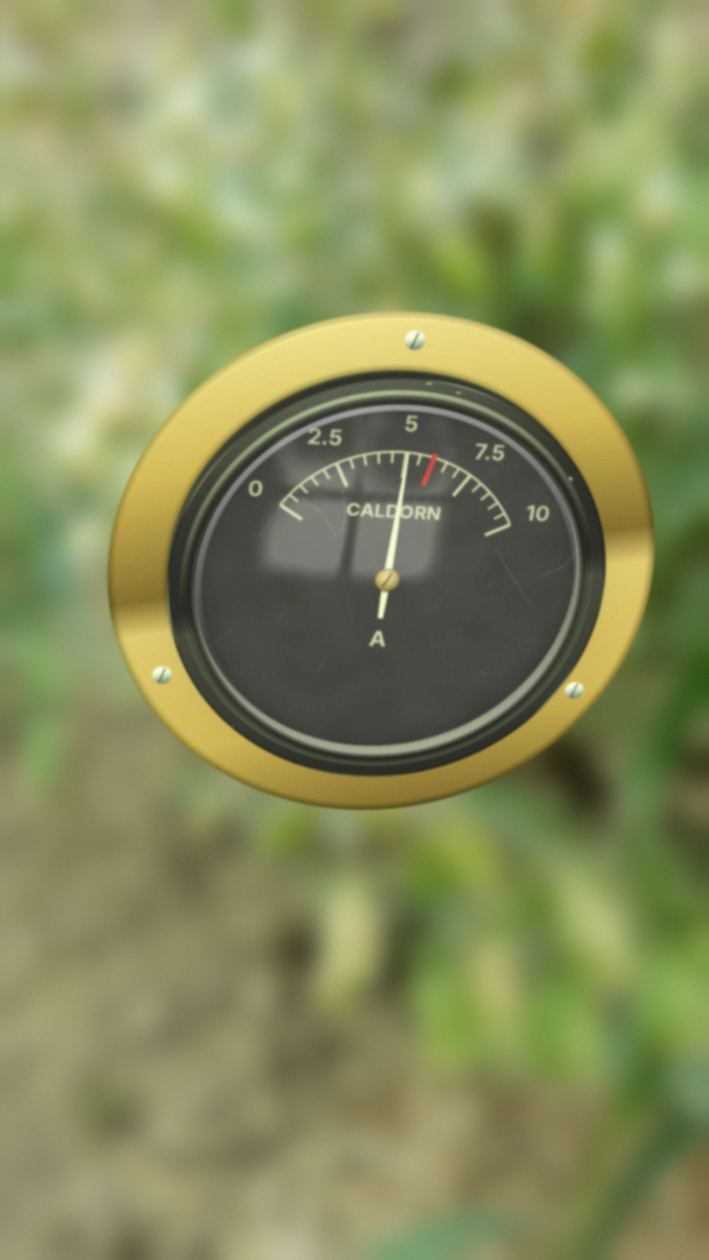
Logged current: 5
